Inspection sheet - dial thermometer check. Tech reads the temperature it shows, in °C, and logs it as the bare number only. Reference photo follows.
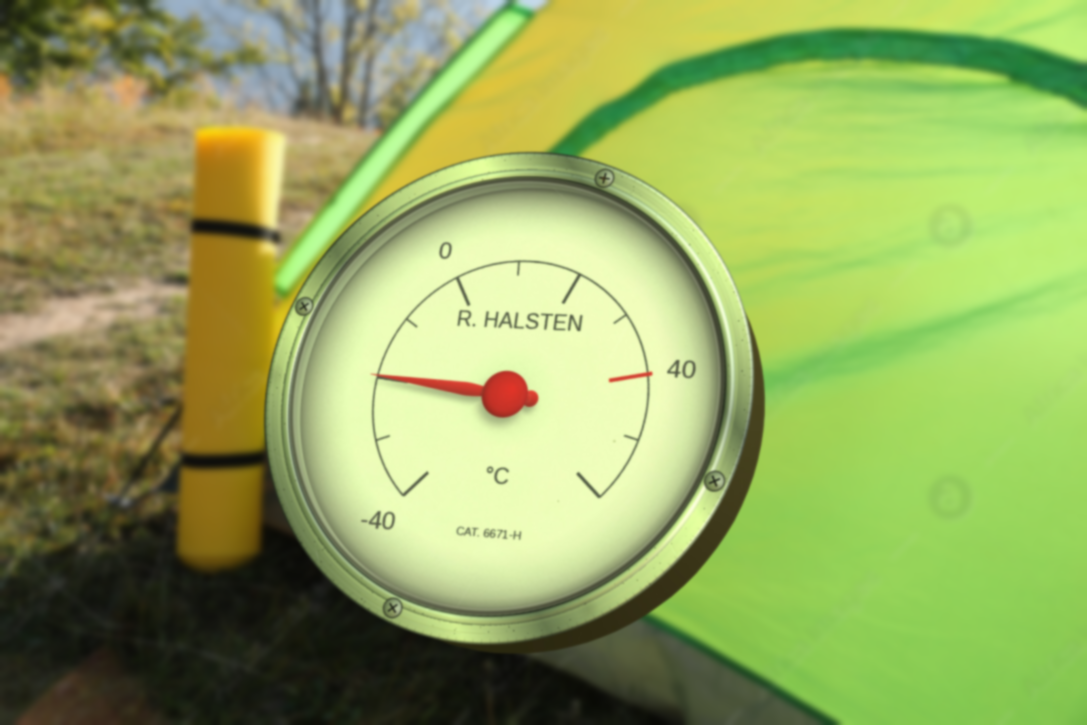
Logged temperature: -20
